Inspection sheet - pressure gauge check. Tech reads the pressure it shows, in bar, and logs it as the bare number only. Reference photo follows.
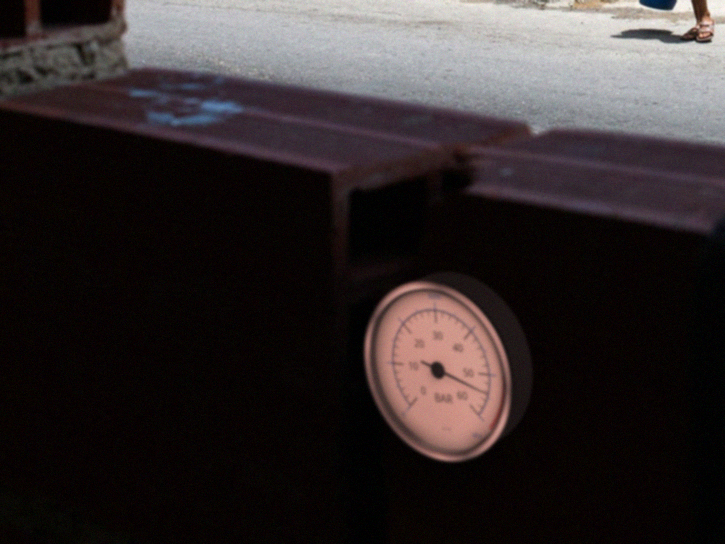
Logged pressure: 54
